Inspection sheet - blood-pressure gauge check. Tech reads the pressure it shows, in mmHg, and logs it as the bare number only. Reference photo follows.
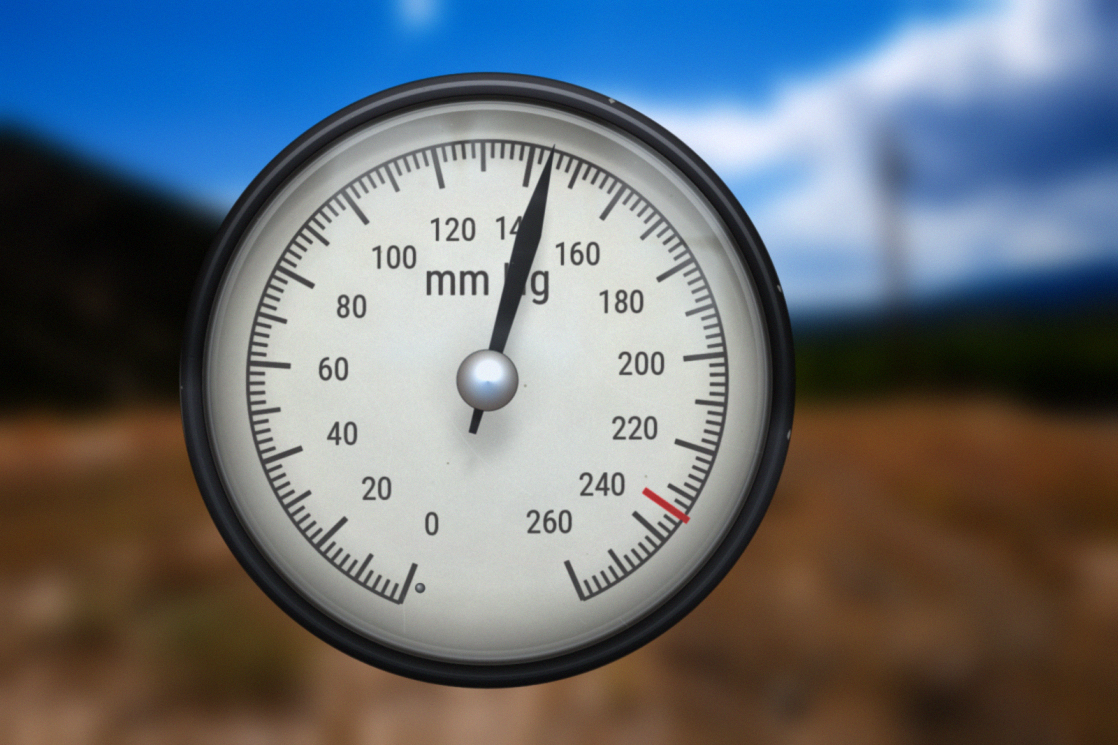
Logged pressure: 144
